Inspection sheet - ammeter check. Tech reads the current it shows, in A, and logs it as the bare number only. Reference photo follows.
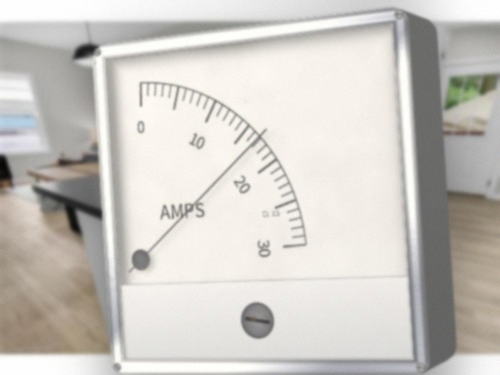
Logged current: 17
